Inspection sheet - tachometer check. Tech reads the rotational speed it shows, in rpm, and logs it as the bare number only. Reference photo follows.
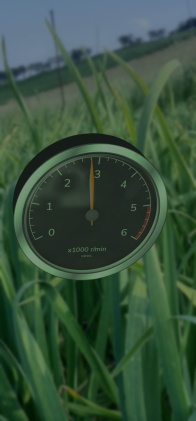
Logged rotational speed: 2800
